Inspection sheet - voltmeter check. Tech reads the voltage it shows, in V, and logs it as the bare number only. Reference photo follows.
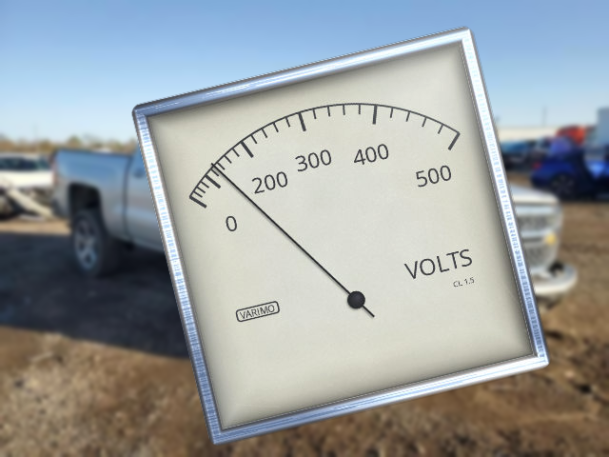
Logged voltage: 130
